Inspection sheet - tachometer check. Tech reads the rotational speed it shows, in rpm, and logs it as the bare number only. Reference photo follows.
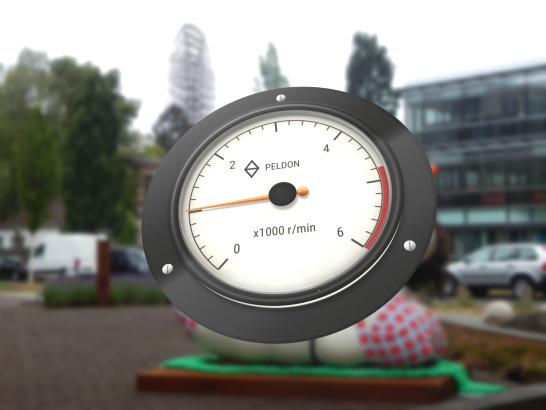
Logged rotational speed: 1000
